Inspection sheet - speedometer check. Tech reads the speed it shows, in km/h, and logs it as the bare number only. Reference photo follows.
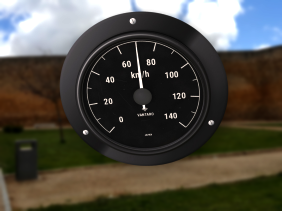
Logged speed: 70
